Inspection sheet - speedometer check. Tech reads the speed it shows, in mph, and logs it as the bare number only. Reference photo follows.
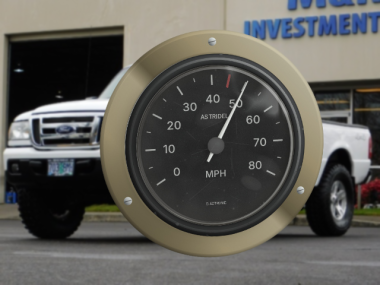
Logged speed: 50
